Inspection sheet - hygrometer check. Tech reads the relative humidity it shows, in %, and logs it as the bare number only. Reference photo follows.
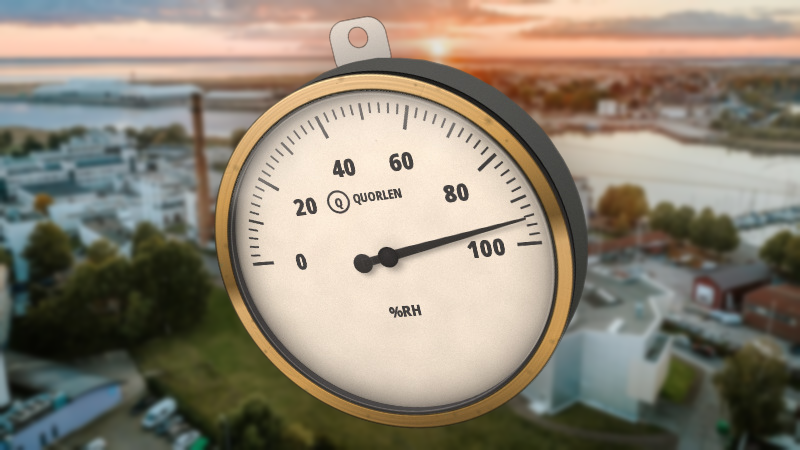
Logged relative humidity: 94
